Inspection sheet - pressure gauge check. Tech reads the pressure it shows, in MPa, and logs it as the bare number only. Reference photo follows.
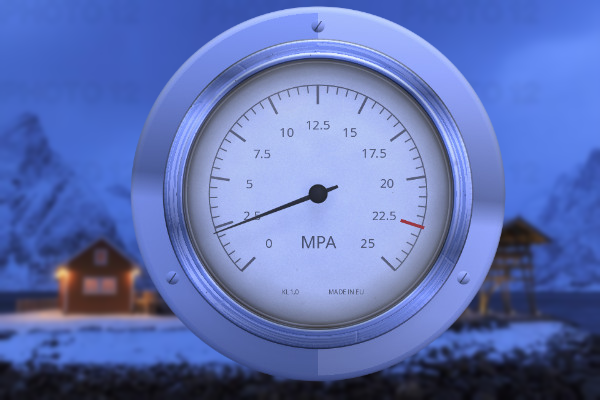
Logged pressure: 2.25
